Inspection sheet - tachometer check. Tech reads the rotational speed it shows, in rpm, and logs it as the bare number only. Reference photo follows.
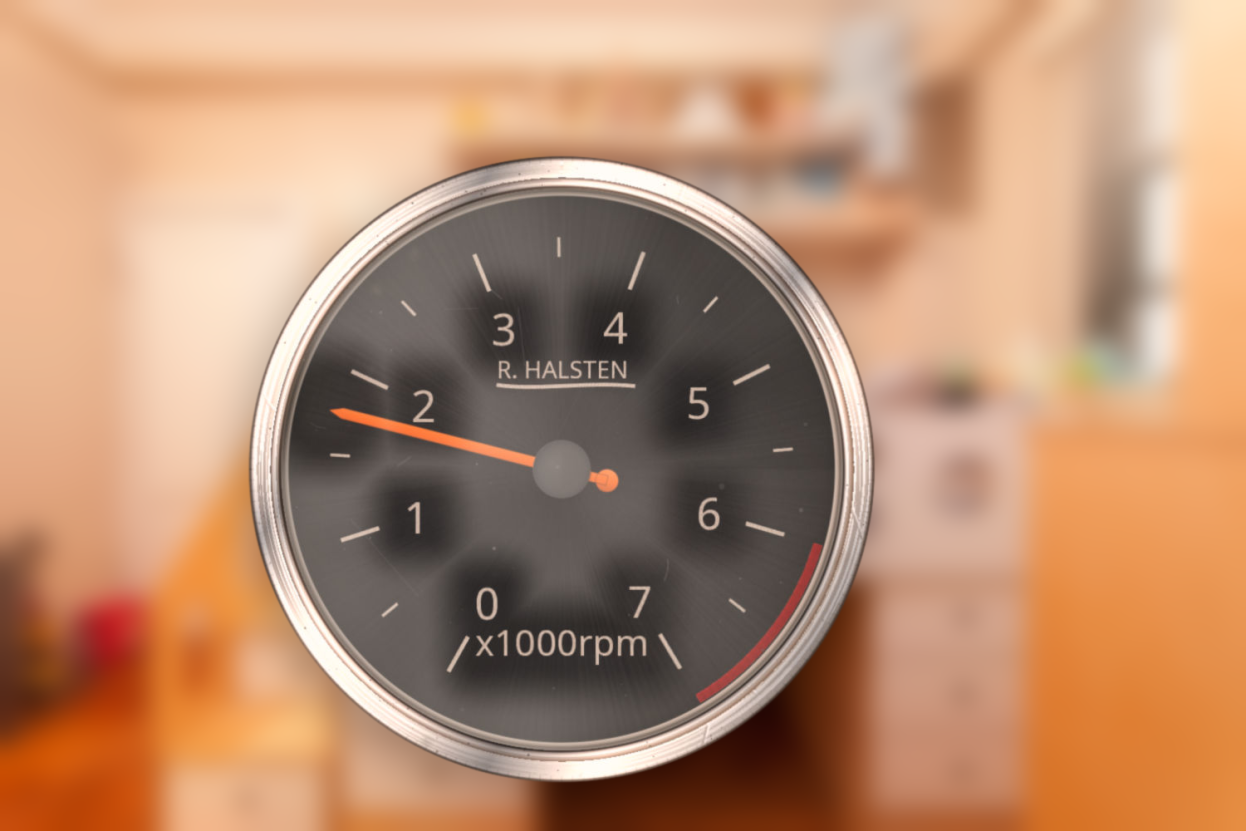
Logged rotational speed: 1750
